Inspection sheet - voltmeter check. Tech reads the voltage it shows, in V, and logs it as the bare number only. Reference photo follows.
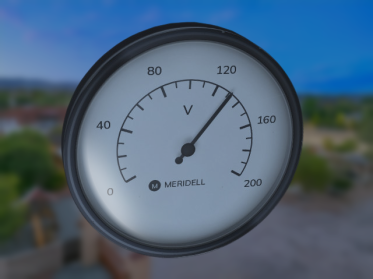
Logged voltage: 130
